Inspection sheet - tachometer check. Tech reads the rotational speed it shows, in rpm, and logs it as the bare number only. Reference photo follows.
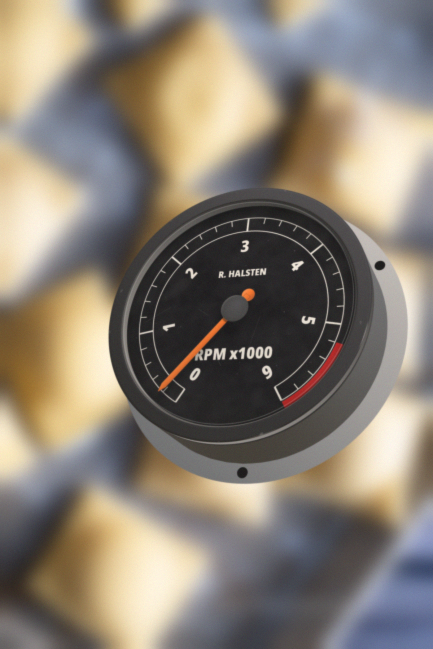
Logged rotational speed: 200
